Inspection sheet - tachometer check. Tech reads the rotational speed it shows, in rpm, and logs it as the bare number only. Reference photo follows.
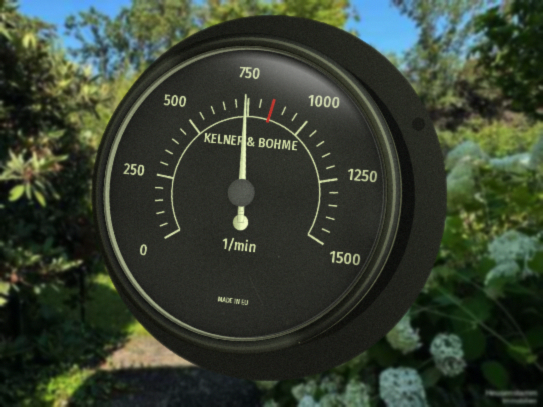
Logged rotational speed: 750
